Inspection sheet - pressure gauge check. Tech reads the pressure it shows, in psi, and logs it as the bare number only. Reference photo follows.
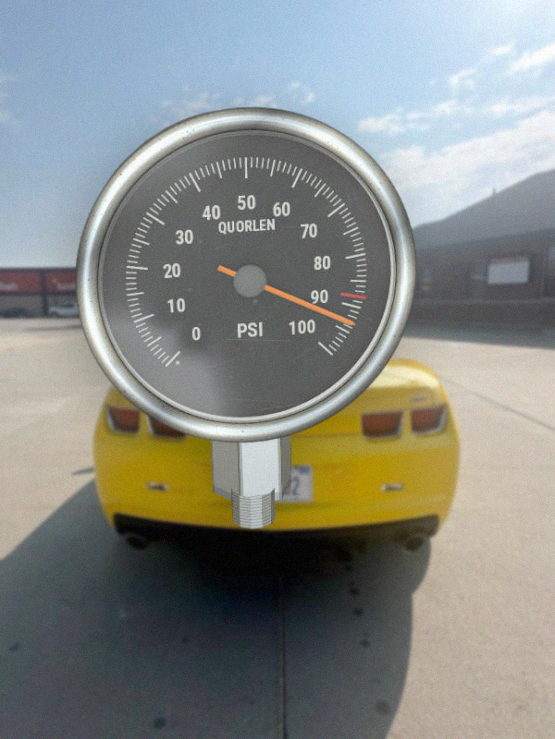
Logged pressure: 93
